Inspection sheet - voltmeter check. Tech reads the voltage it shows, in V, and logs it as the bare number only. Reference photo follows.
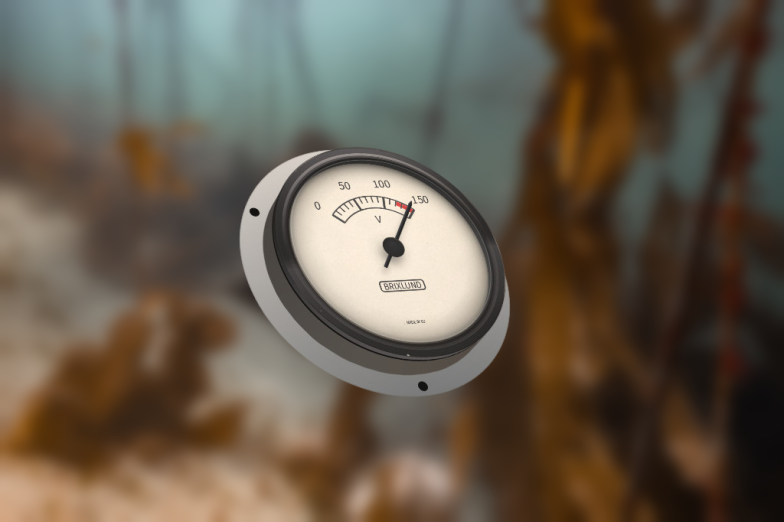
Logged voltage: 140
